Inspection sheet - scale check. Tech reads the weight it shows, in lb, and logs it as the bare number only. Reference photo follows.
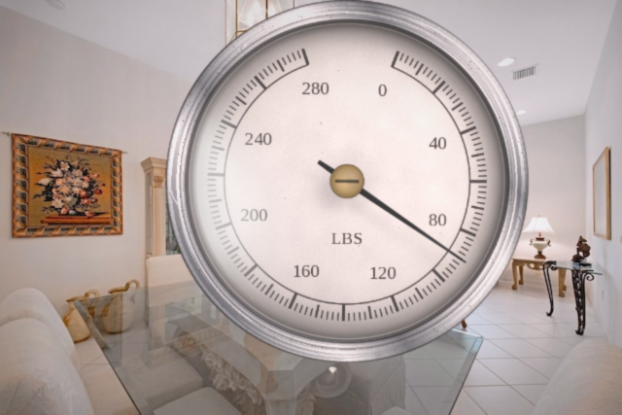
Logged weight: 90
